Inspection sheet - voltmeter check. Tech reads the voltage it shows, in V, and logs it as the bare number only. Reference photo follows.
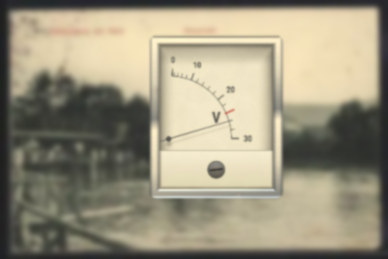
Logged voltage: 26
